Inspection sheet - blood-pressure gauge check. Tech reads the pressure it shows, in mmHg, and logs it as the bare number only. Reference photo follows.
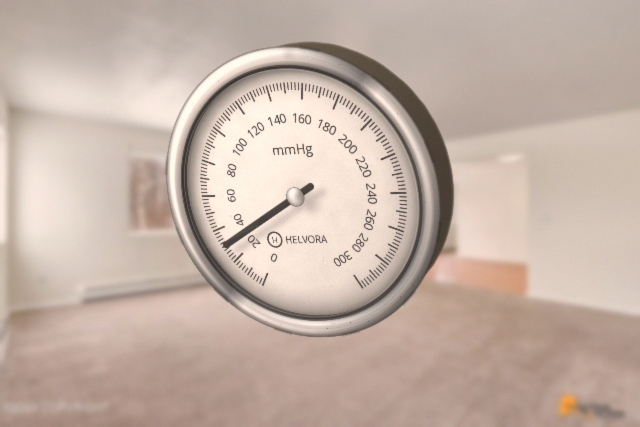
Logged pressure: 30
